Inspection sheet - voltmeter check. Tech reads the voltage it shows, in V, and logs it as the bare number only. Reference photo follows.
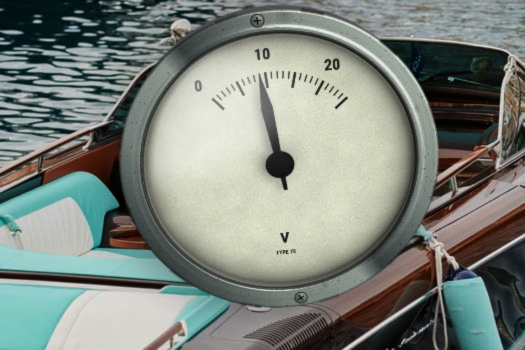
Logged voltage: 9
